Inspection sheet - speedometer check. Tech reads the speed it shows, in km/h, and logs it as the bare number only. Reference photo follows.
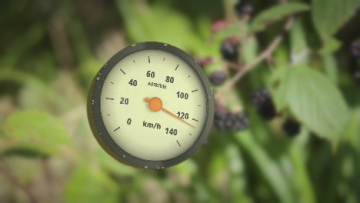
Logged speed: 125
